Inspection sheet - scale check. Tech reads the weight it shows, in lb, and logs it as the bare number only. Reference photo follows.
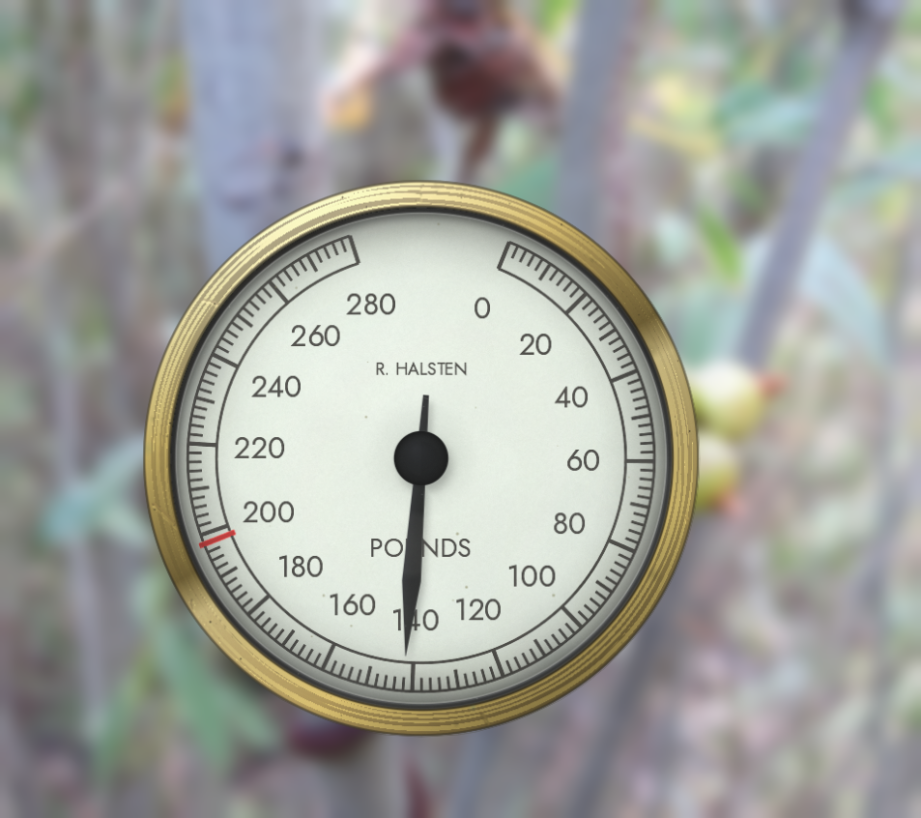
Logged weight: 142
